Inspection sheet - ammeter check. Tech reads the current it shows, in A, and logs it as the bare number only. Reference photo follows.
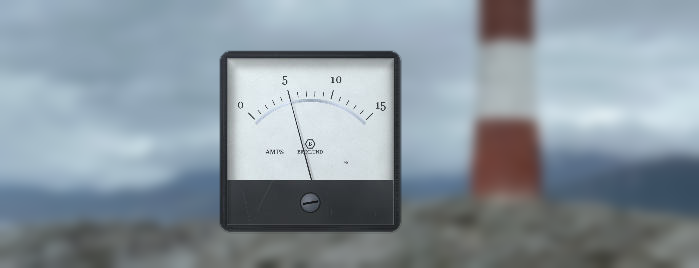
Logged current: 5
